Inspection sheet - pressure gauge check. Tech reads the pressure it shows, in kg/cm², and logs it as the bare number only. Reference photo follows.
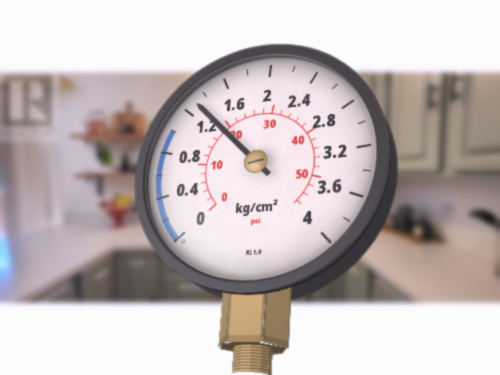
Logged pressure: 1.3
